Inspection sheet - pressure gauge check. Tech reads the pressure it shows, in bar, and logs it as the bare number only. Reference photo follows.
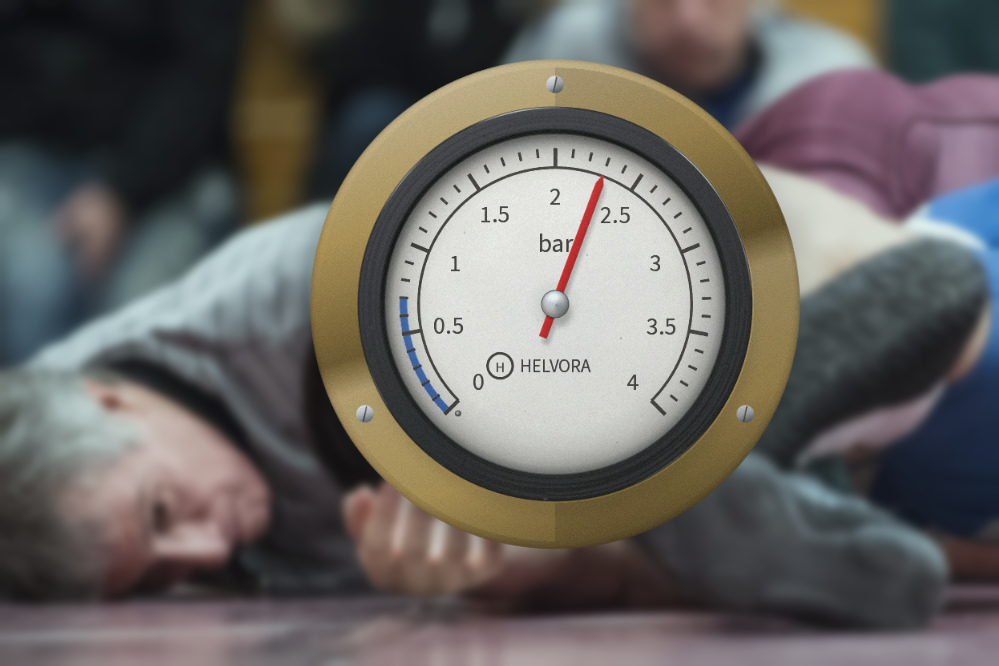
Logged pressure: 2.3
